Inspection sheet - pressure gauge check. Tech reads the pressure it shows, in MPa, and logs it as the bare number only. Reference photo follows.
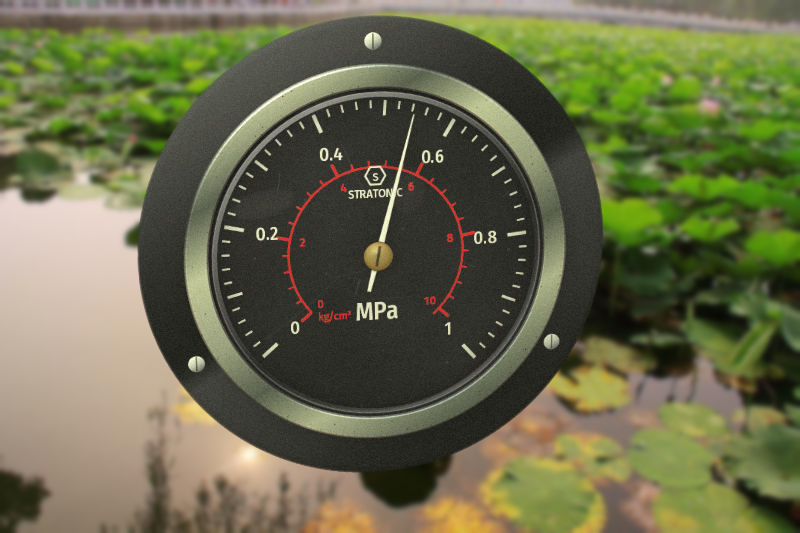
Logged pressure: 0.54
